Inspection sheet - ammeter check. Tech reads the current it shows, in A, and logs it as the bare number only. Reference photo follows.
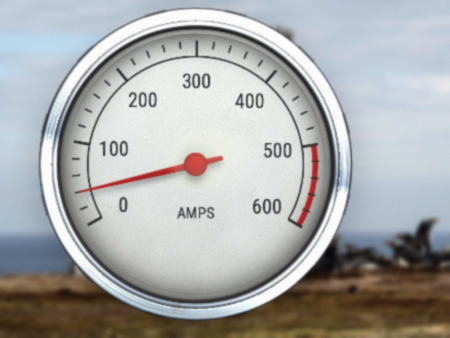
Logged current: 40
